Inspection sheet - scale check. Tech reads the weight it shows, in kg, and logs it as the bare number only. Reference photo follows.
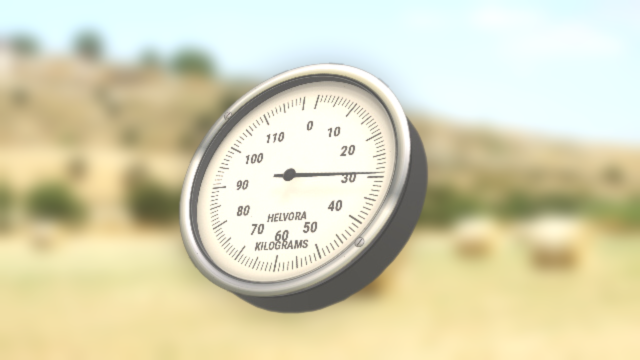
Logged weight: 30
